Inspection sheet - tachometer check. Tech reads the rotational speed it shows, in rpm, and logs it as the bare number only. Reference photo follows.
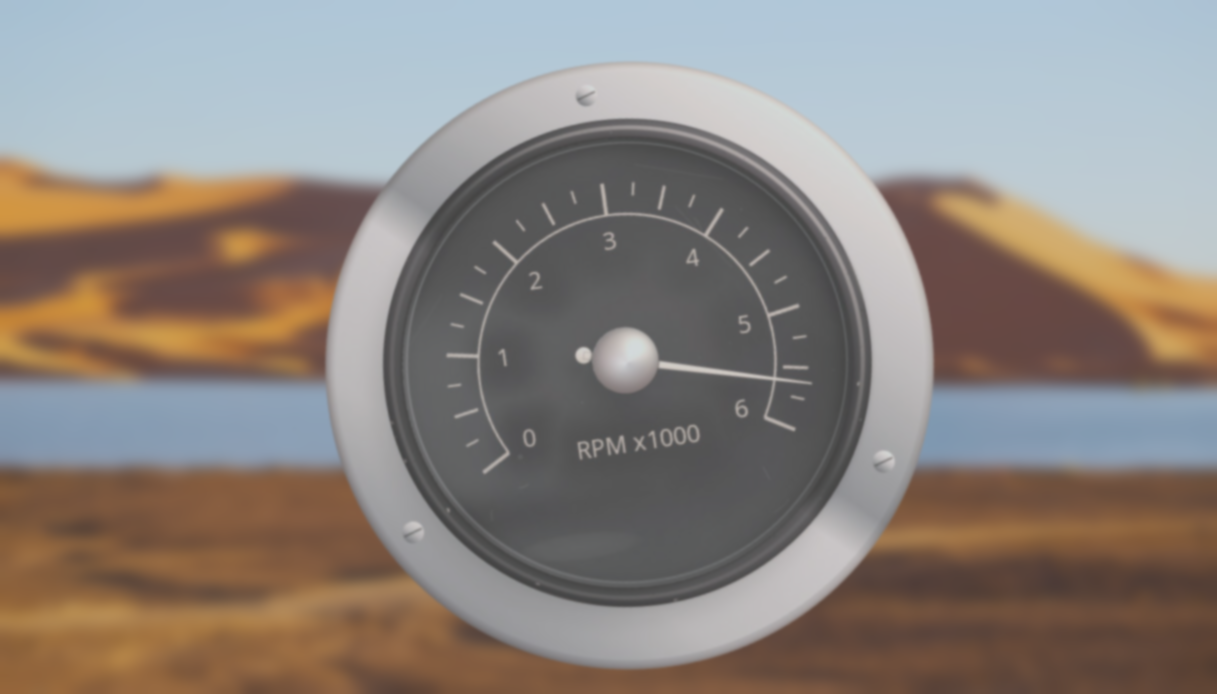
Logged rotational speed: 5625
